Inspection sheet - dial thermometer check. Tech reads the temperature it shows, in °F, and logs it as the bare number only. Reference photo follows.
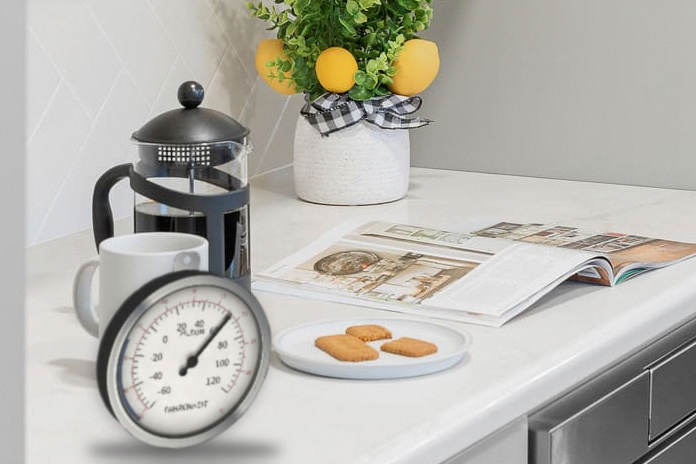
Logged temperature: 60
